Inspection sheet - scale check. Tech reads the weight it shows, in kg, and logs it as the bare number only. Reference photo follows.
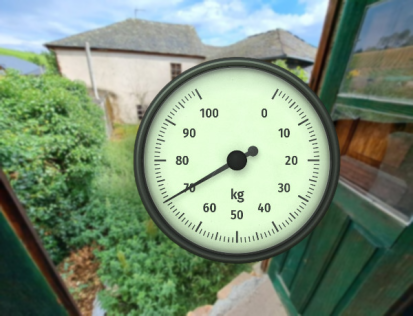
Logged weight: 70
